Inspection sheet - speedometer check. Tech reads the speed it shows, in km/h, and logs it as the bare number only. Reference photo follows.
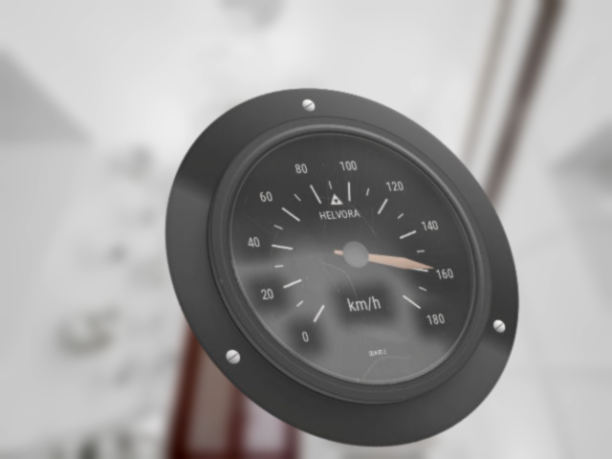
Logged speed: 160
